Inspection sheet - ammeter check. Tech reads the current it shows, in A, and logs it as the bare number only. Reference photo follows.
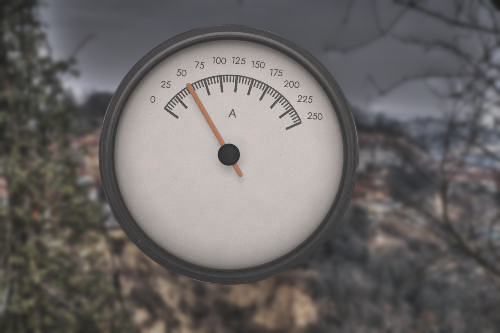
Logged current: 50
